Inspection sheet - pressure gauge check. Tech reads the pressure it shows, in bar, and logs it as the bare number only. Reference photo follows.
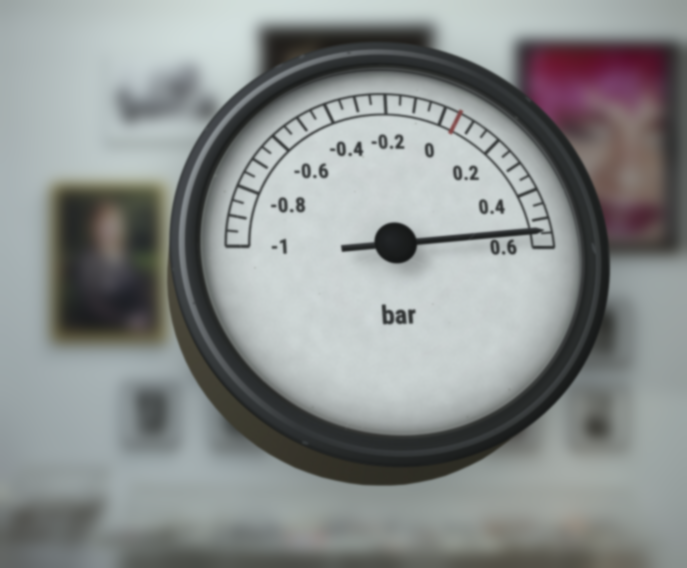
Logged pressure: 0.55
